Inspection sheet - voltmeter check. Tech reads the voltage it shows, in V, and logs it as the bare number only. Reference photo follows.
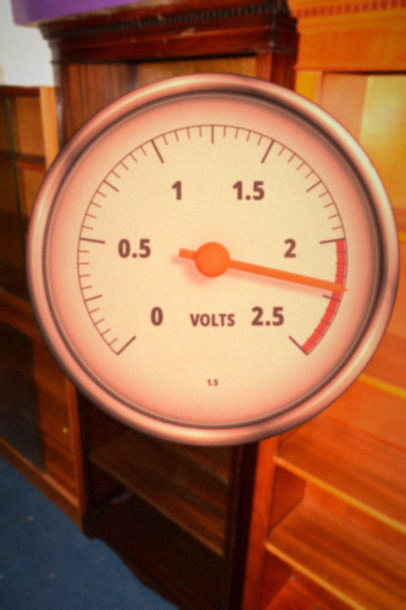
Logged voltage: 2.2
